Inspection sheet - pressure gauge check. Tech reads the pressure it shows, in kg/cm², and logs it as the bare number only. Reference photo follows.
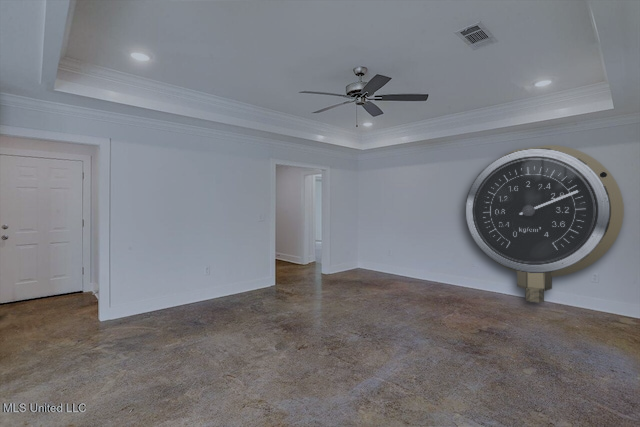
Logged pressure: 2.9
